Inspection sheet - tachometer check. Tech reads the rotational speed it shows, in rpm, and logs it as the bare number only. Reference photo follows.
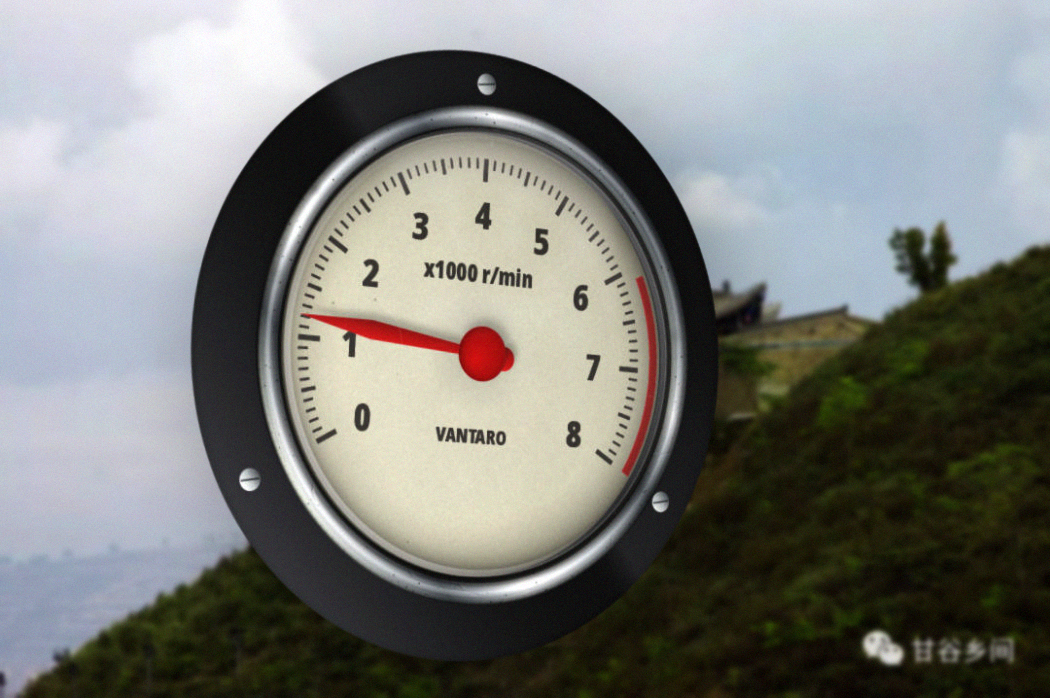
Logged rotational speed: 1200
